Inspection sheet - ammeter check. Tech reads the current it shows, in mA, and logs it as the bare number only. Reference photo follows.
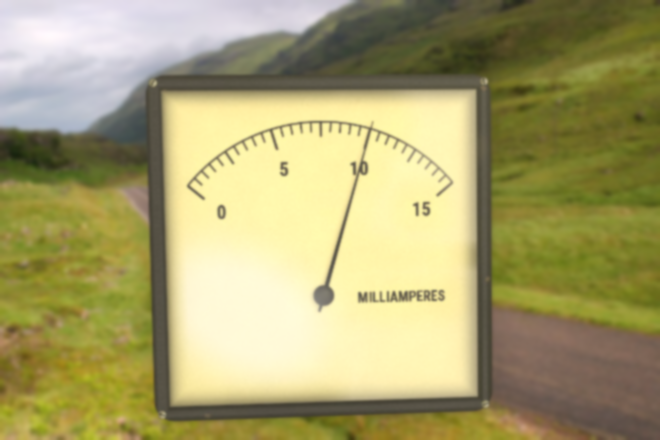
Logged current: 10
